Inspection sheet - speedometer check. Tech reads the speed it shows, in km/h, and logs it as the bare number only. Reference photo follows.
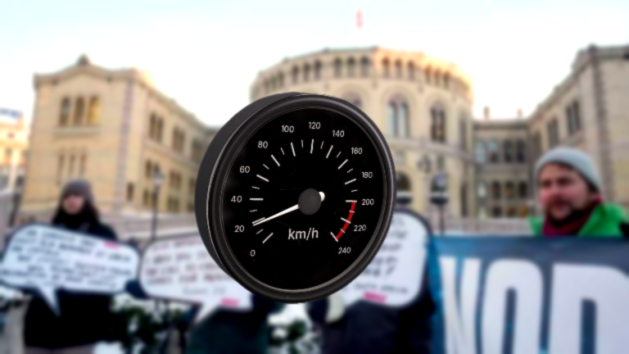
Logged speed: 20
